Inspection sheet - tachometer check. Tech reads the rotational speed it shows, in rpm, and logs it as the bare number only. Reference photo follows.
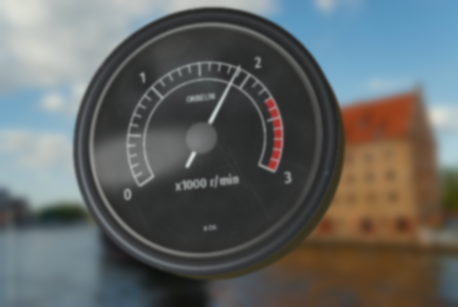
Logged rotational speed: 1900
